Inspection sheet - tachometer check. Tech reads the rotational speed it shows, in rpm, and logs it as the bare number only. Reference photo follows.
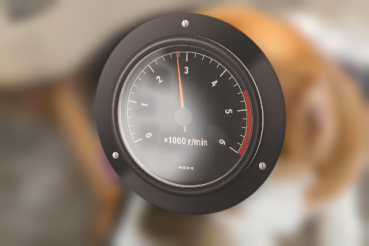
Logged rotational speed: 2800
